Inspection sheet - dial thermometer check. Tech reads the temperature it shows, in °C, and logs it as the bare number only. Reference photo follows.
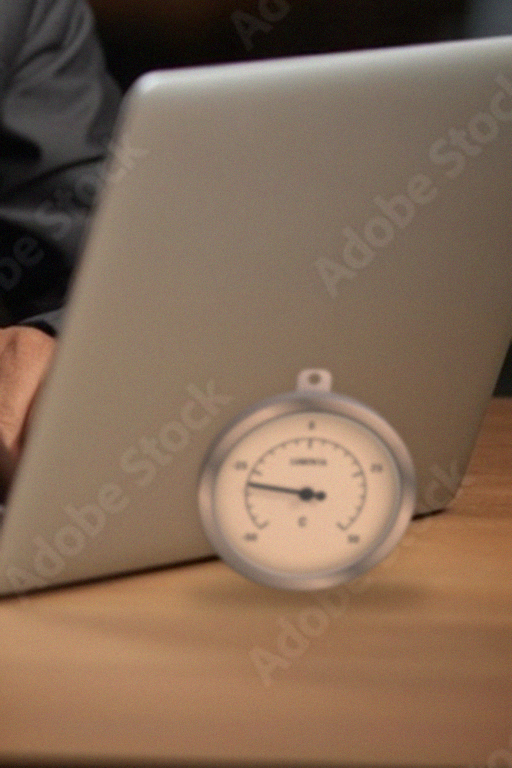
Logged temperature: -30
